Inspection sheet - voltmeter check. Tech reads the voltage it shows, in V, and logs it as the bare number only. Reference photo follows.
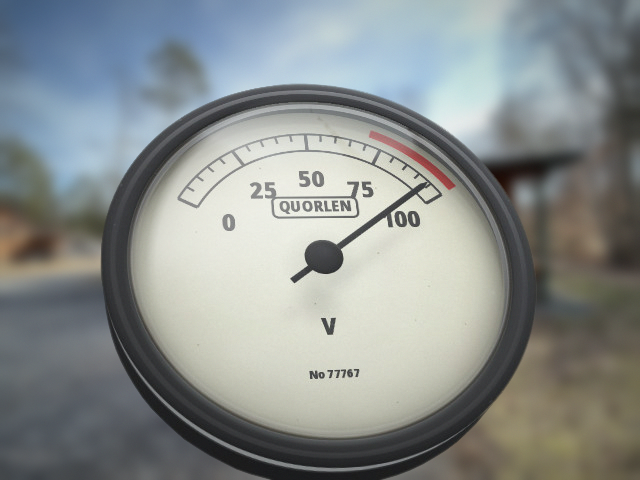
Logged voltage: 95
